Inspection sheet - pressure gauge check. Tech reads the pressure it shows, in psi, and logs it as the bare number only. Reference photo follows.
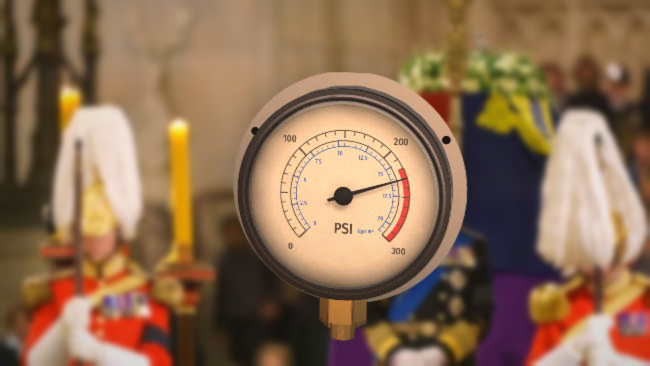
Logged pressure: 230
